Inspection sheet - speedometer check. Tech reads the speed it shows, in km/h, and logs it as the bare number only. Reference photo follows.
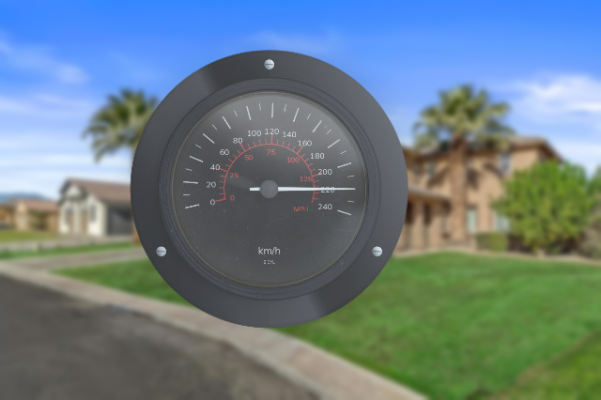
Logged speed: 220
